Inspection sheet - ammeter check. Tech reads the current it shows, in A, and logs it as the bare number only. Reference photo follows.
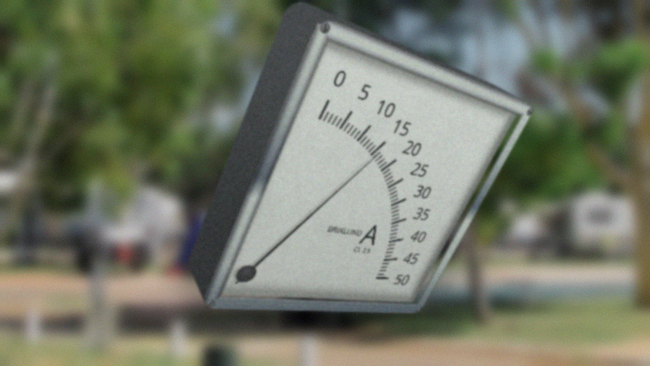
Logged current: 15
